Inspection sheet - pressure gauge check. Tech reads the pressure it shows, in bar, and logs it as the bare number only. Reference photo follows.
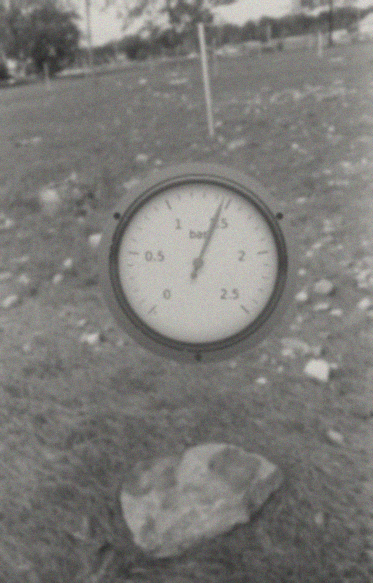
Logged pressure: 1.45
